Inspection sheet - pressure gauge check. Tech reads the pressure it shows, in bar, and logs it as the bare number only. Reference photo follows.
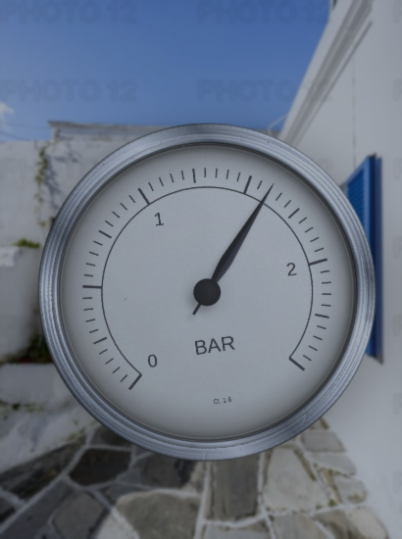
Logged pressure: 1.6
